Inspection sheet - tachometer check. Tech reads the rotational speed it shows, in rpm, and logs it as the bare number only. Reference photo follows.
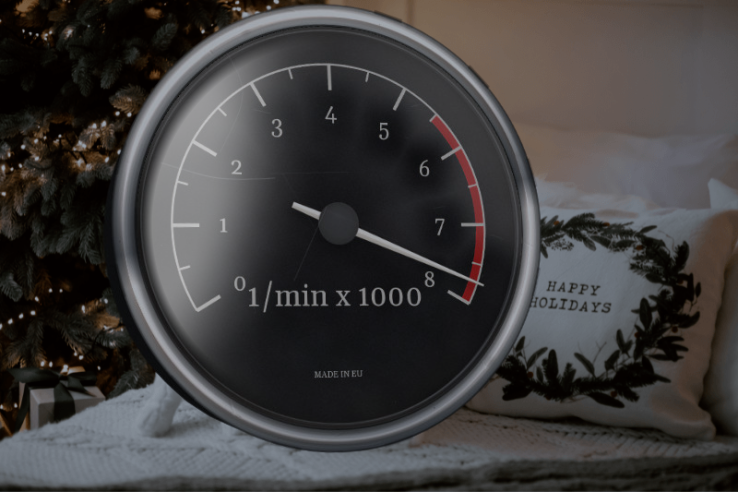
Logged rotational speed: 7750
